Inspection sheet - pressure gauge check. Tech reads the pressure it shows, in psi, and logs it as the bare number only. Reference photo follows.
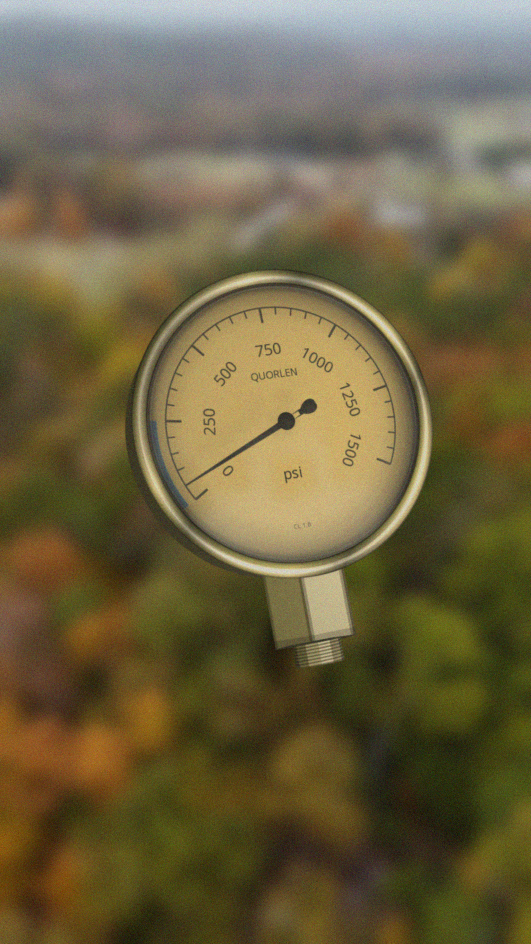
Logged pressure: 50
